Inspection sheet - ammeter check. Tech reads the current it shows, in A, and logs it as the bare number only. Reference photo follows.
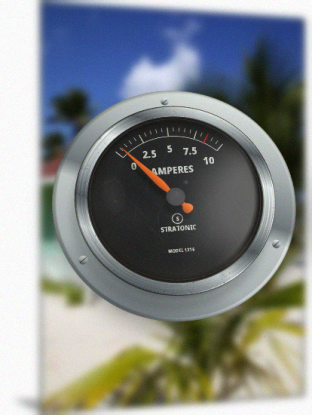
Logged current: 0.5
